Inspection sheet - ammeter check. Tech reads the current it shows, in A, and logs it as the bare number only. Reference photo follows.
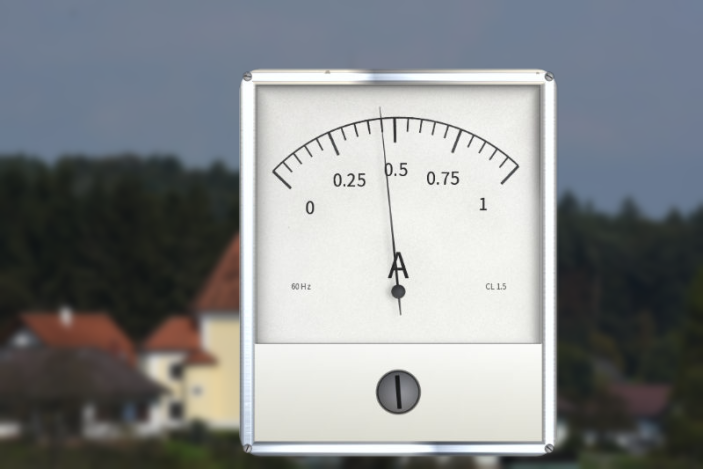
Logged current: 0.45
